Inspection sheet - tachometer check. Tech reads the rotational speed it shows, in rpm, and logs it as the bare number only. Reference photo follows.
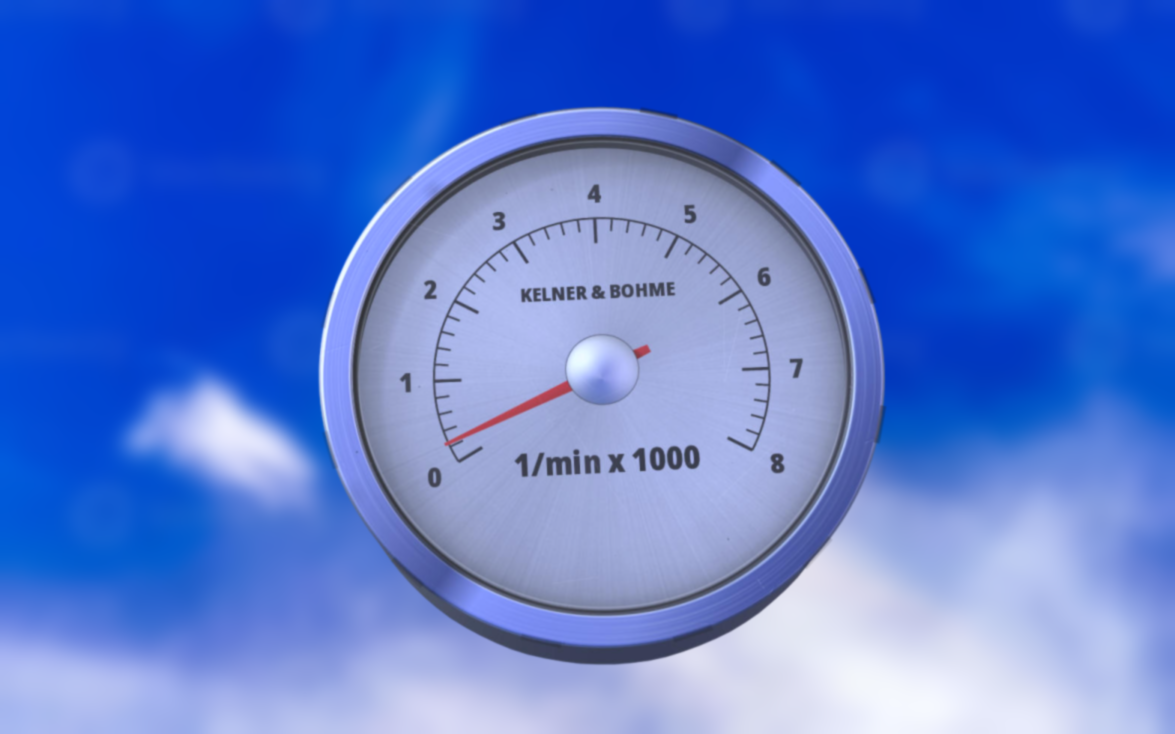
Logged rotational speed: 200
